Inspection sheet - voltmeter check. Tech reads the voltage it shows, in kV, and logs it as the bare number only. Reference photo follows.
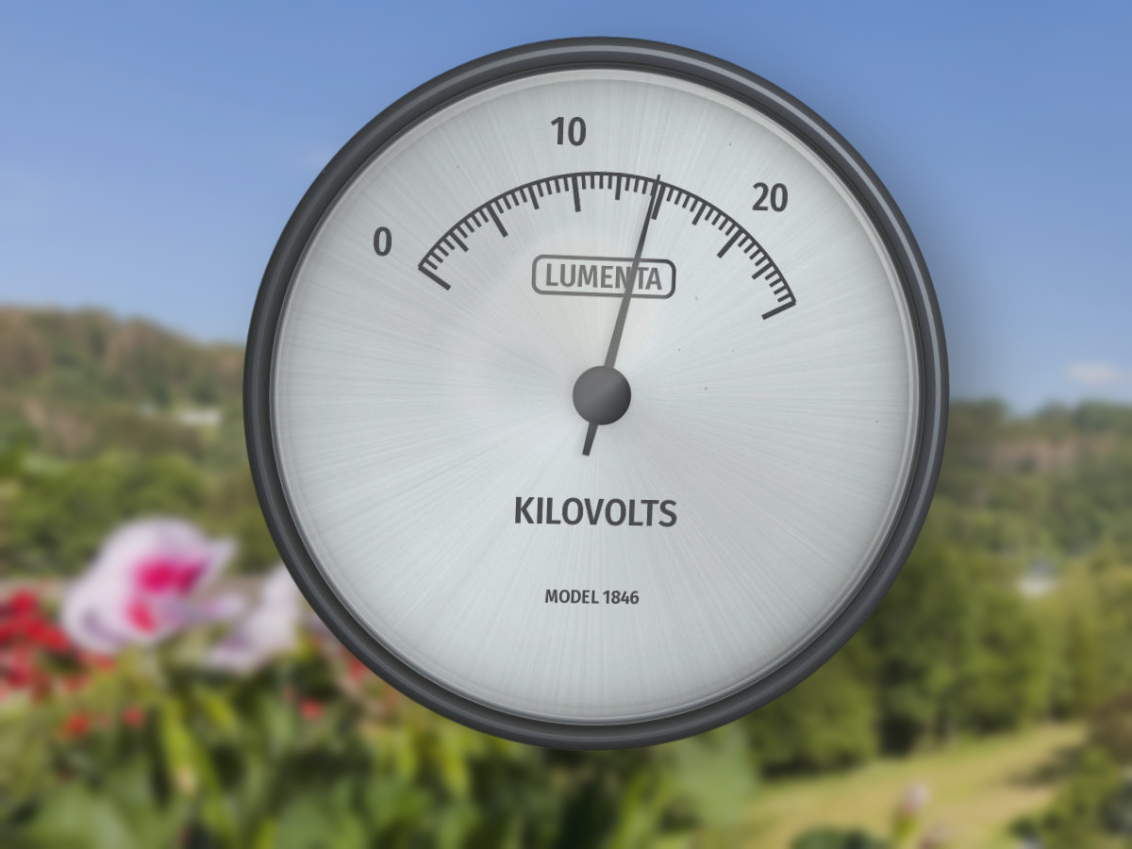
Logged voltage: 14.5
